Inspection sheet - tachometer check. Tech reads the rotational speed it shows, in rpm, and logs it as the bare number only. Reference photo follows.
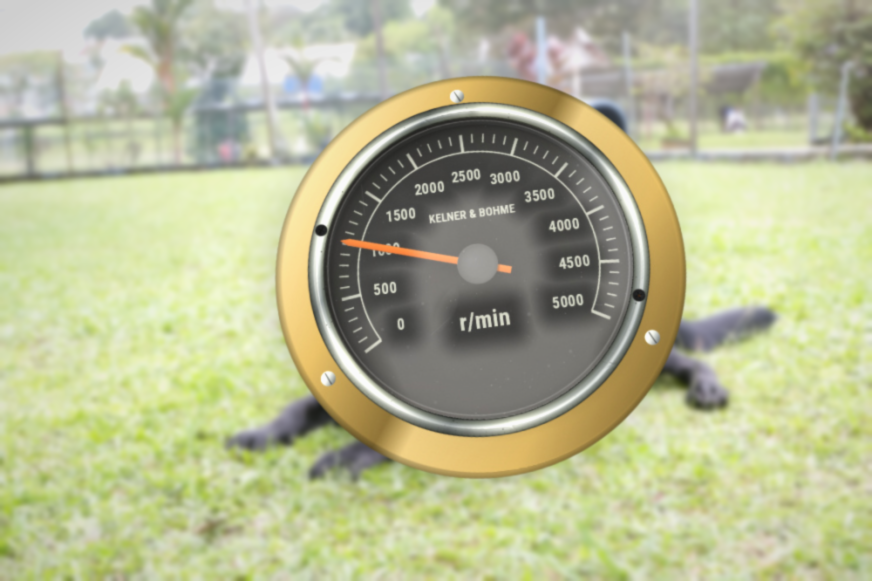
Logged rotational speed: 1000
